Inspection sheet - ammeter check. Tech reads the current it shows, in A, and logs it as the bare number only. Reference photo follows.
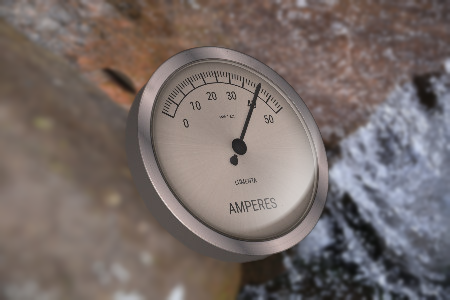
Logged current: 40
